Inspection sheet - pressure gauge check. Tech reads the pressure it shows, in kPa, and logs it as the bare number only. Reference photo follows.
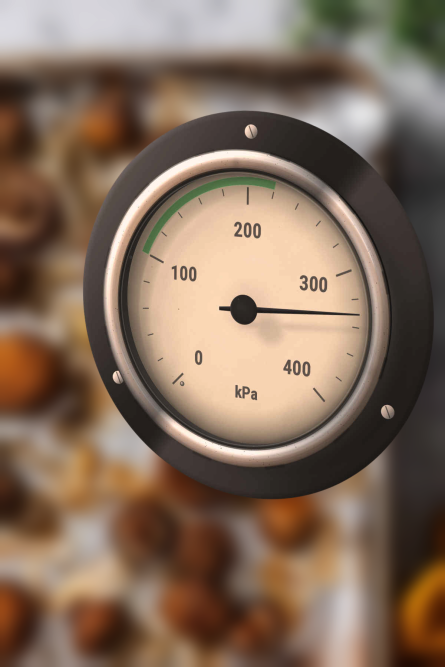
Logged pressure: 330
